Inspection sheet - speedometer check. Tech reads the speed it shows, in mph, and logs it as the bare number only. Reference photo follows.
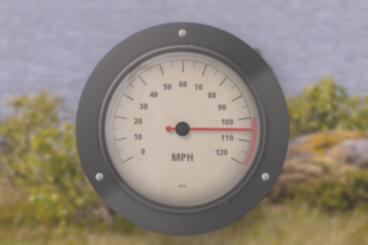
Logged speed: 105
